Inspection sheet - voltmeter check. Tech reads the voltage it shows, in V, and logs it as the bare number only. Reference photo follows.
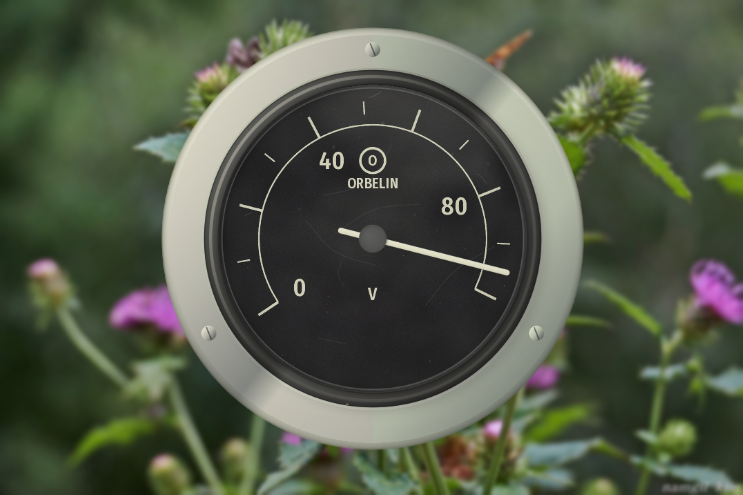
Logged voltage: 95
